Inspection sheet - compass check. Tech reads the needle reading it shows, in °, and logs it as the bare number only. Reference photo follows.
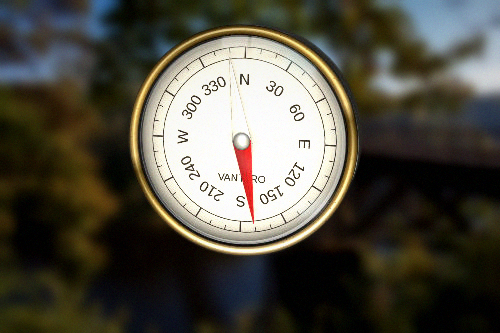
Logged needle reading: 170
